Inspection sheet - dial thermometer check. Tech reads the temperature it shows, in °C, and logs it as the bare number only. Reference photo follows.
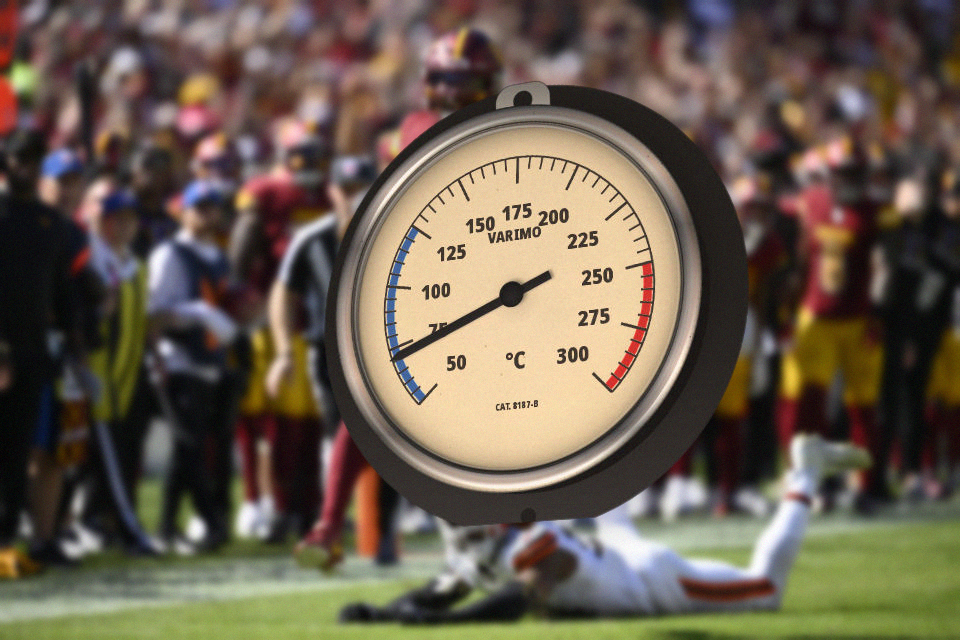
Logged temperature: 70
